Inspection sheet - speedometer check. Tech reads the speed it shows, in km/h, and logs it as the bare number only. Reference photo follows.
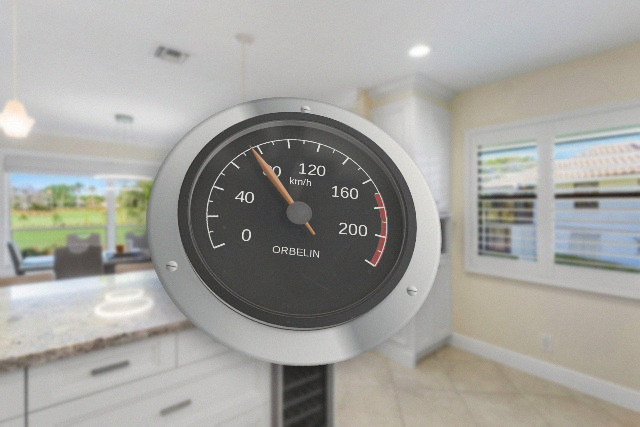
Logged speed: 75
